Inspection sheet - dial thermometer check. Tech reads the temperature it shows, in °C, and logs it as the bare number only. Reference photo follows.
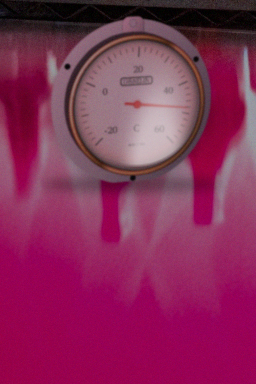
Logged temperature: 48
